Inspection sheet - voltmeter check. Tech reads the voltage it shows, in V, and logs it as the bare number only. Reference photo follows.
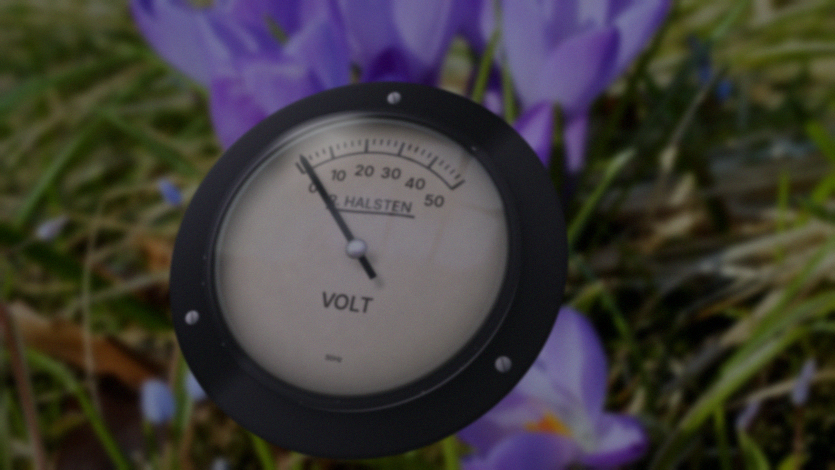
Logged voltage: 2
